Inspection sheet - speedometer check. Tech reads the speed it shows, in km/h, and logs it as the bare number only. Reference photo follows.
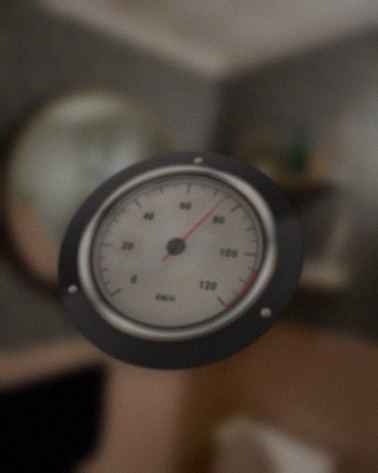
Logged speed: 75
